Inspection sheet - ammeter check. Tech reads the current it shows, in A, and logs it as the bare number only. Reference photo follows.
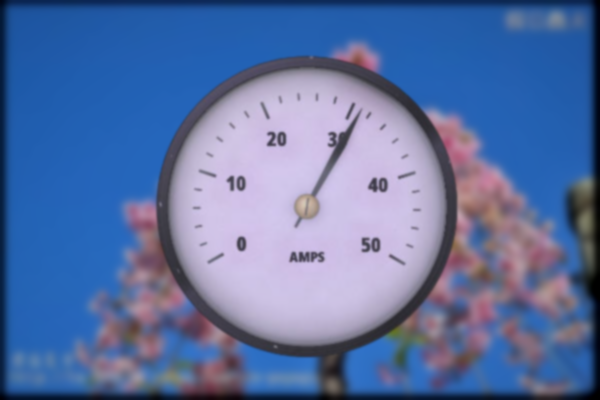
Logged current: 31
